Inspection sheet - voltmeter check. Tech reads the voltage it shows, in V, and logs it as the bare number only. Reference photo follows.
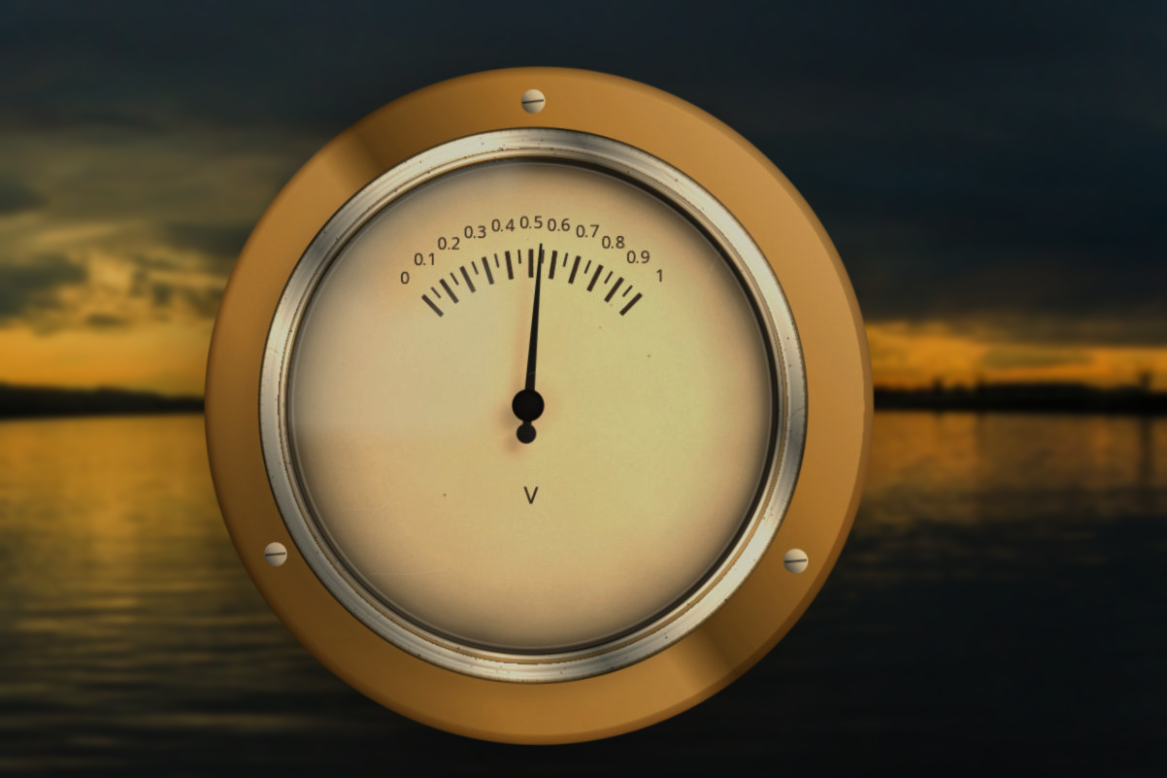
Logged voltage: 0.55
